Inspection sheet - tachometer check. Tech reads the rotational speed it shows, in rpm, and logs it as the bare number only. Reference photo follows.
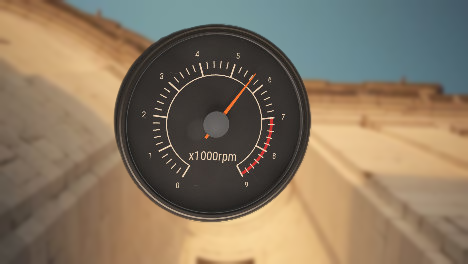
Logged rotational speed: 5600
